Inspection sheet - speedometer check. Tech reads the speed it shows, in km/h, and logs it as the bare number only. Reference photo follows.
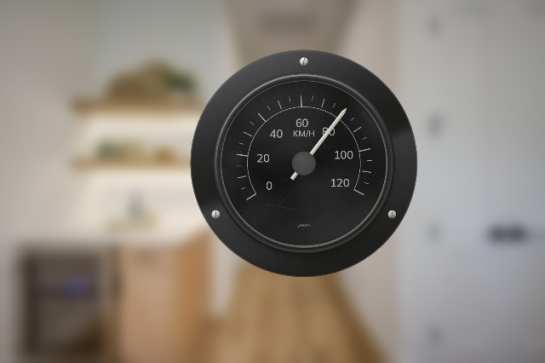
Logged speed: 80
